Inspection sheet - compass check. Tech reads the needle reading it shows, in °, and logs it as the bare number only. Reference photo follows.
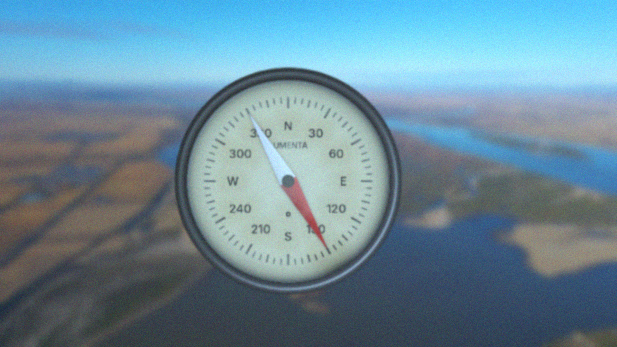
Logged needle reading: 150
